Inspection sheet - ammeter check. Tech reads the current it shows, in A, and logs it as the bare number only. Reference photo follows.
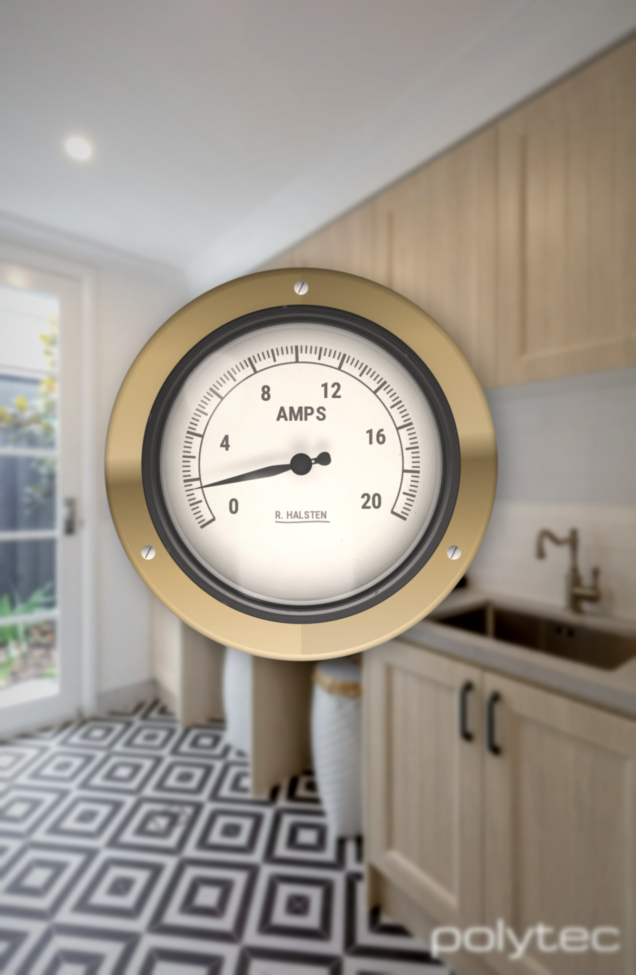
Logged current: 1.6
